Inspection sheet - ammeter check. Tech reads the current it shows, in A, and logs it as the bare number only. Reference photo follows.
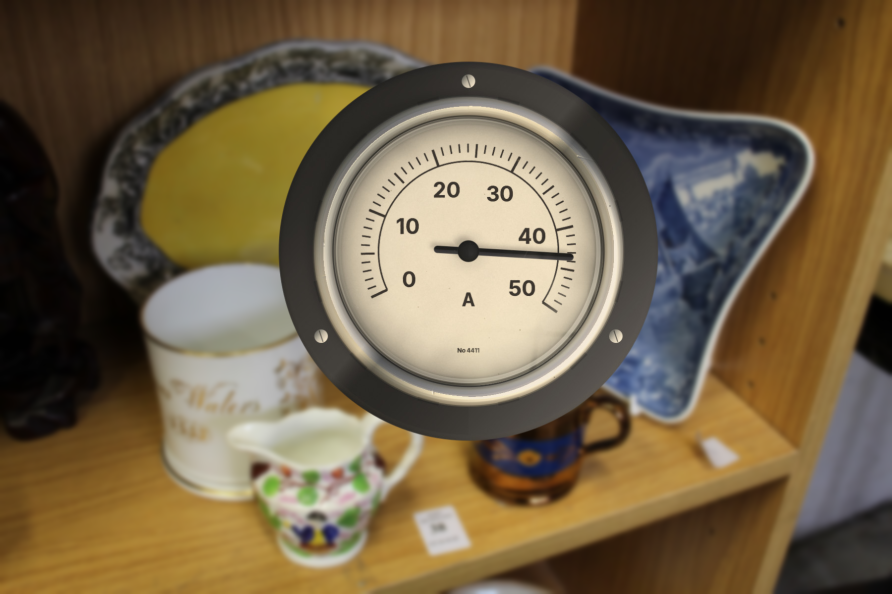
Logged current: 43.5
